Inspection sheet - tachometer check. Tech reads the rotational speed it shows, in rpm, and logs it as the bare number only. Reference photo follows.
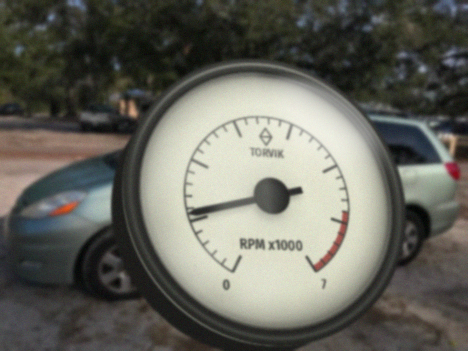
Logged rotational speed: 1100
